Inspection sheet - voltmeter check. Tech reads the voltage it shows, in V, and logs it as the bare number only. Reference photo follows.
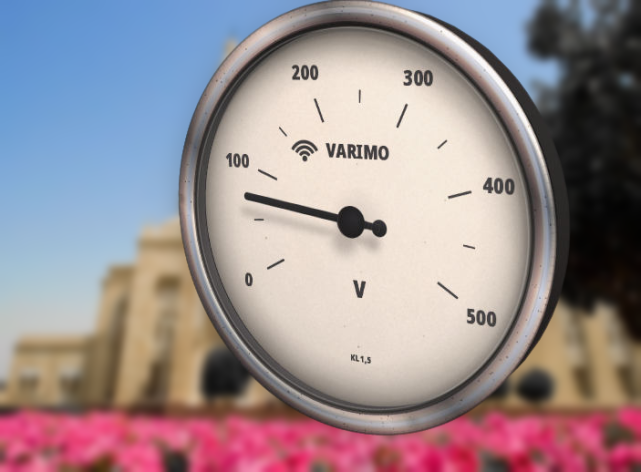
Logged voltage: 75
